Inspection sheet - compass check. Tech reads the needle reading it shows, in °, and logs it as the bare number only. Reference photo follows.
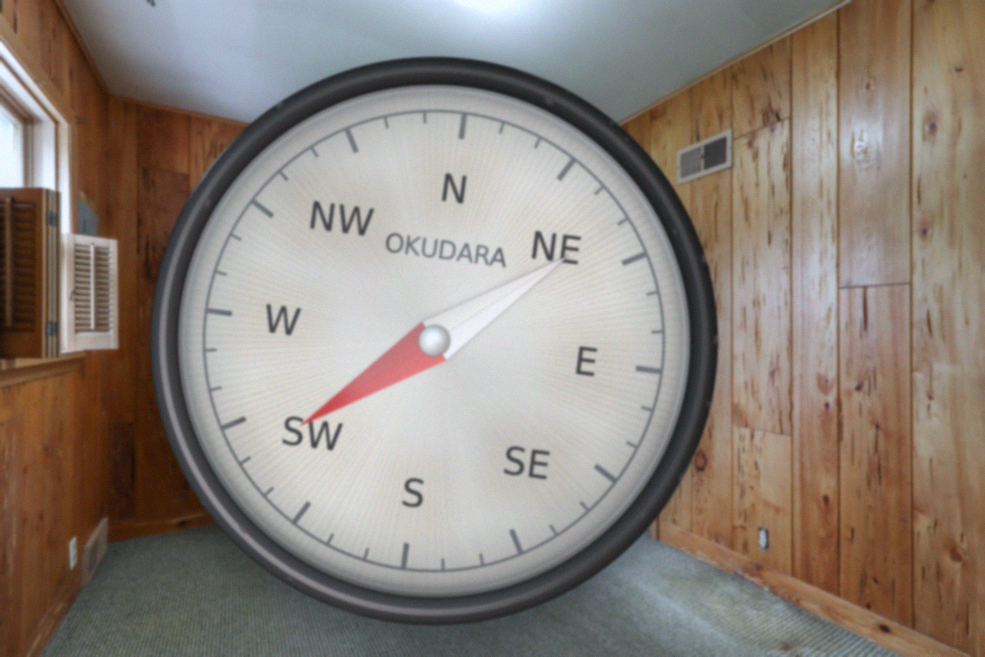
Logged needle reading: 230
